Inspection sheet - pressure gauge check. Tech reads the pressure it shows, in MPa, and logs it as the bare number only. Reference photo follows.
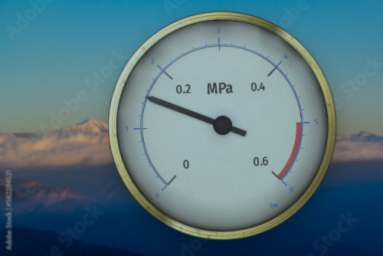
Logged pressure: 0.15
